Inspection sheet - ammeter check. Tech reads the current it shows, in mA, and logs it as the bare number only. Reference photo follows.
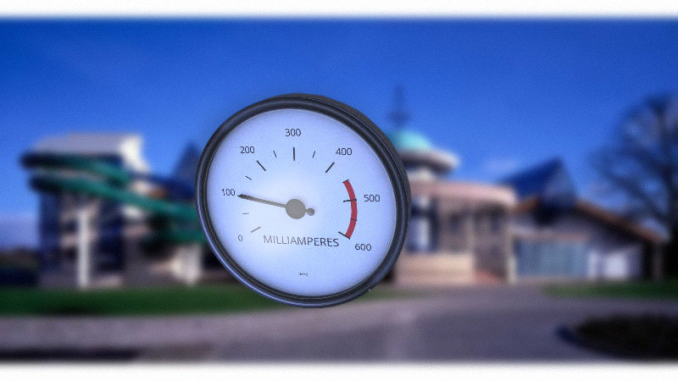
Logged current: 100
